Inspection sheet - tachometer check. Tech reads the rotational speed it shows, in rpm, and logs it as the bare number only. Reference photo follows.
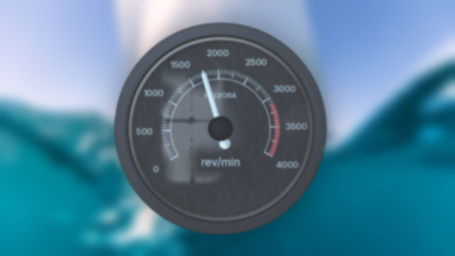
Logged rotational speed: 1750
